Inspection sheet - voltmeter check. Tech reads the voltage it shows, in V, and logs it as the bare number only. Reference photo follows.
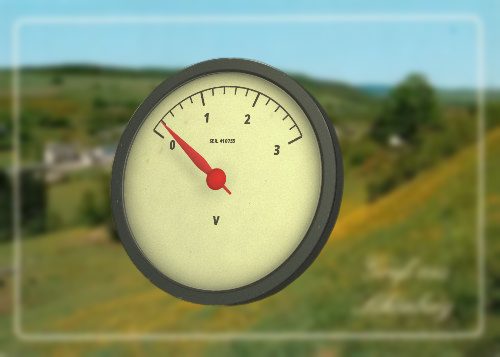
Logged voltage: 0.2
